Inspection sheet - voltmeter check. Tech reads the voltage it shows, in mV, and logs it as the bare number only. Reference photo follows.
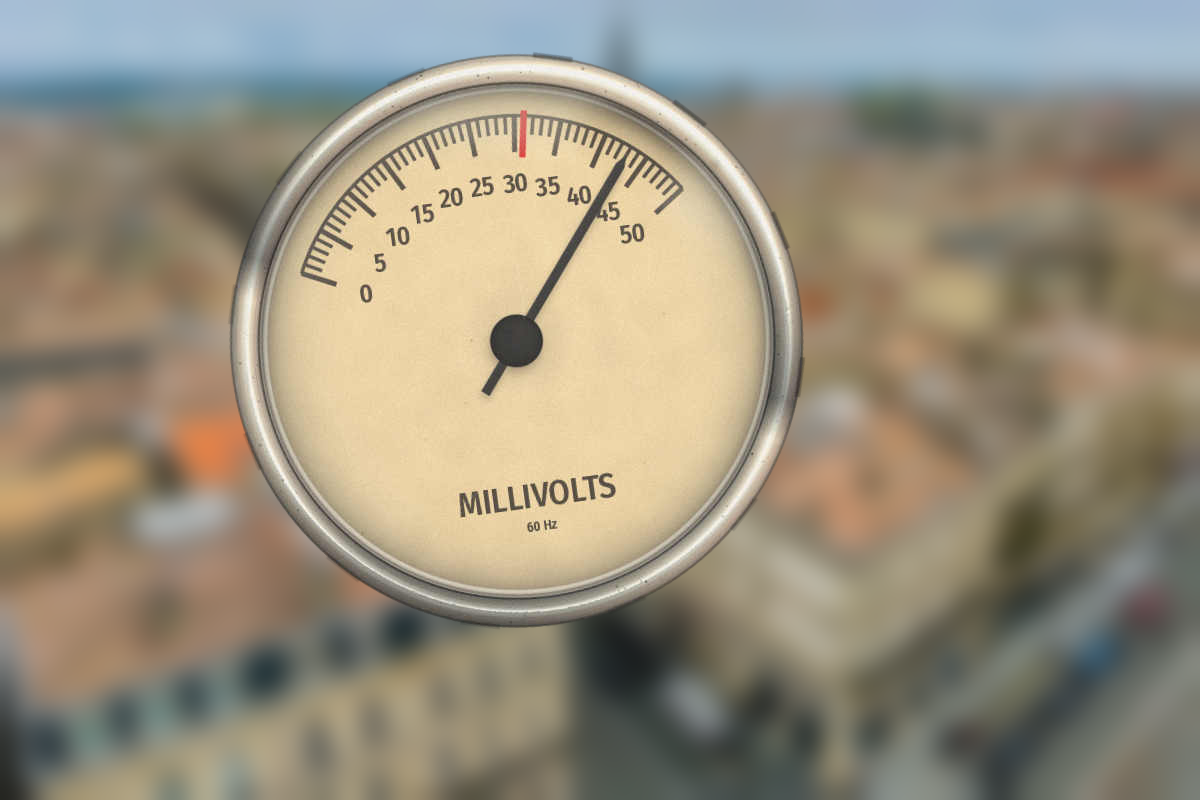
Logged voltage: 43
